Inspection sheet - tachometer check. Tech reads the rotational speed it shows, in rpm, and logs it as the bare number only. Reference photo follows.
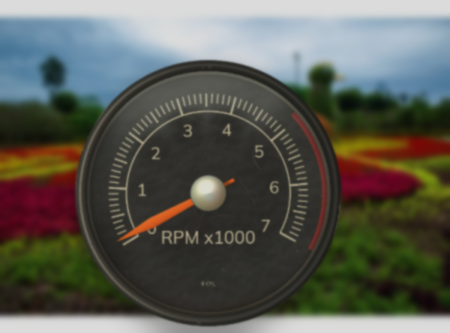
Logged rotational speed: 100
